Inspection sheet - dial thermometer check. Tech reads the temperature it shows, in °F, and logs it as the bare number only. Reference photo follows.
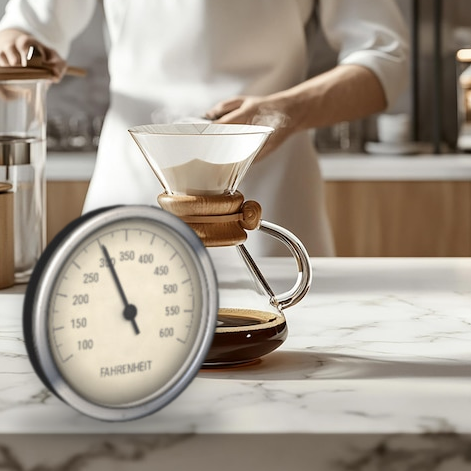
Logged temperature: 300
